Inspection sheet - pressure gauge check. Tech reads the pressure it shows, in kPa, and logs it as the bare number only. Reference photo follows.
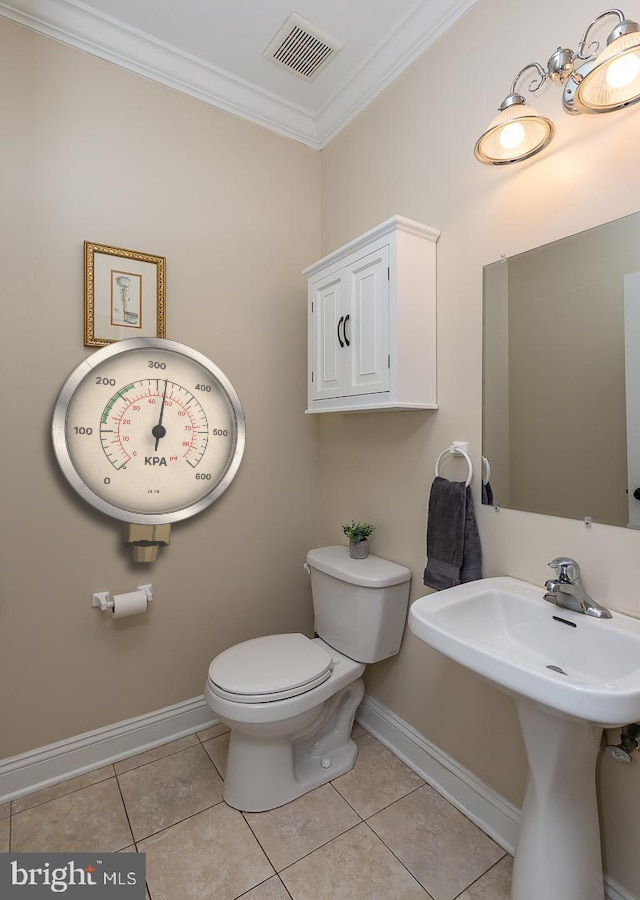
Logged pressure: 320
